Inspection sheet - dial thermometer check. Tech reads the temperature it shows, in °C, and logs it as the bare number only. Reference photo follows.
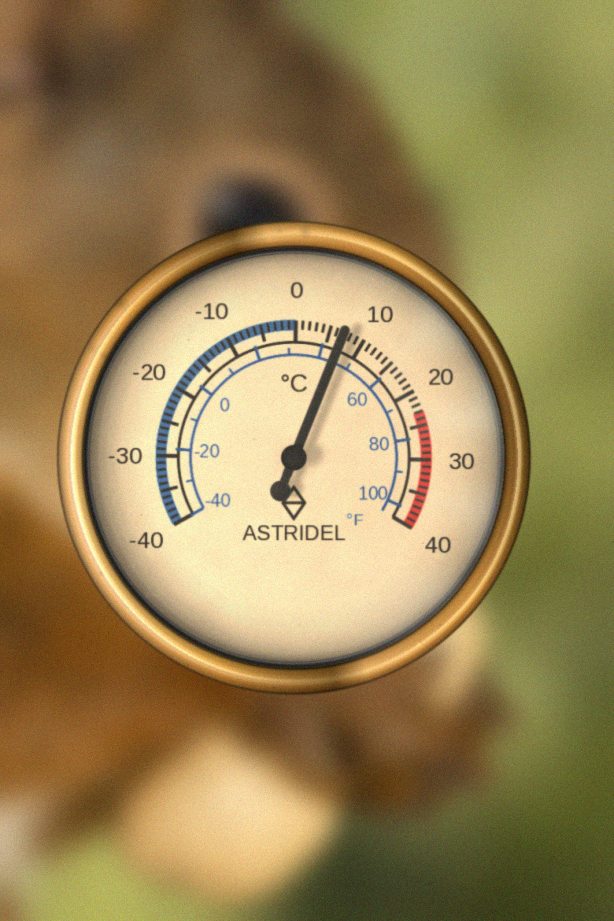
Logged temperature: 7
